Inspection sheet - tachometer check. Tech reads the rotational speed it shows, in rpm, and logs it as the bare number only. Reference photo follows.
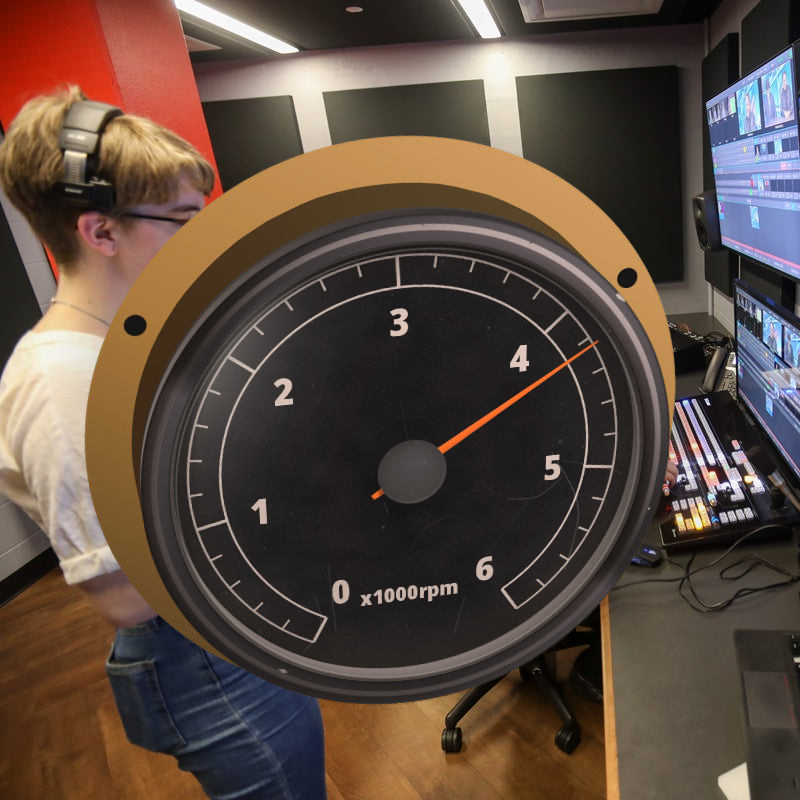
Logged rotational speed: 4200
